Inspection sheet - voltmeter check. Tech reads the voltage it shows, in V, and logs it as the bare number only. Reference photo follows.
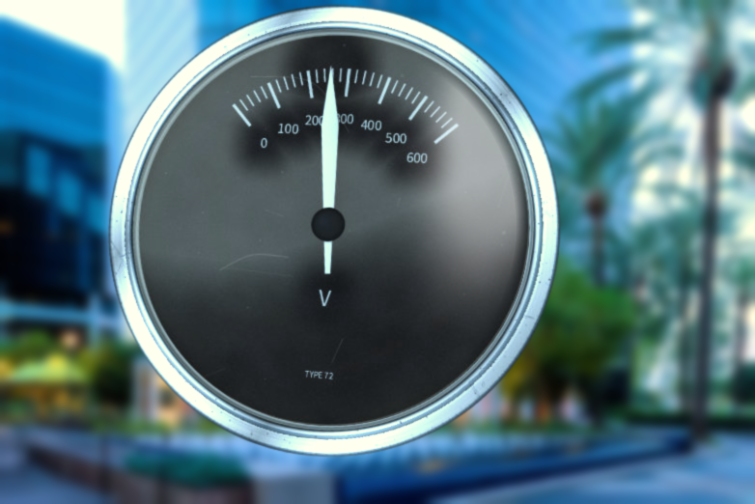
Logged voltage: 260
